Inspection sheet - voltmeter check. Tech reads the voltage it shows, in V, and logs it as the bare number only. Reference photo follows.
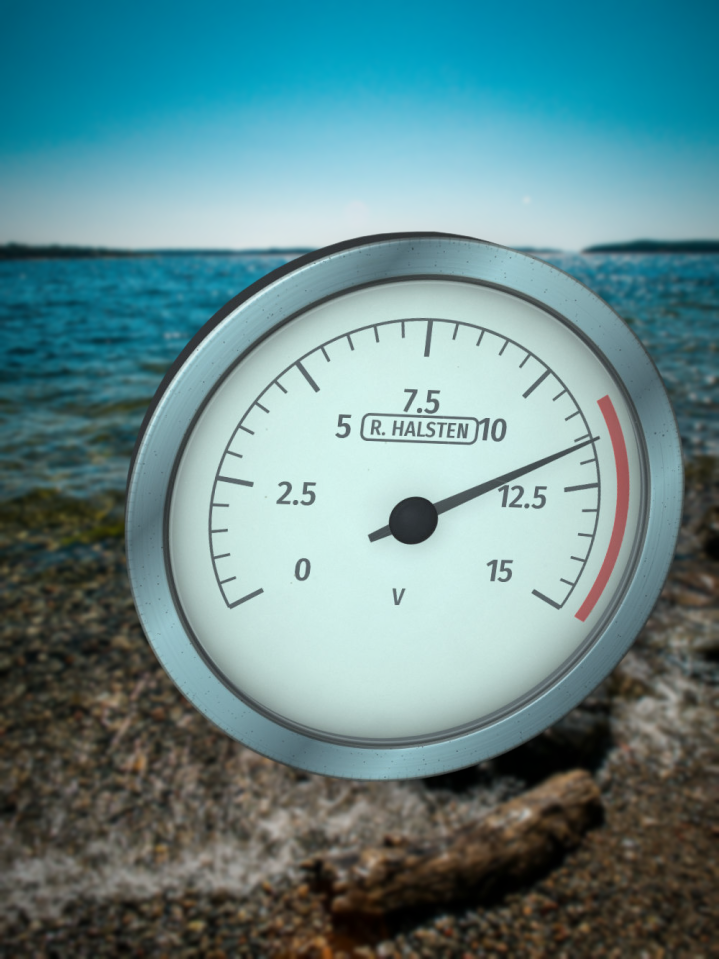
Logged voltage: 11.5
